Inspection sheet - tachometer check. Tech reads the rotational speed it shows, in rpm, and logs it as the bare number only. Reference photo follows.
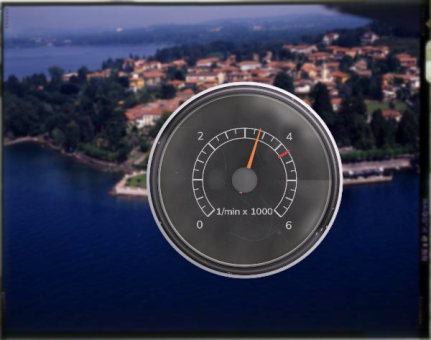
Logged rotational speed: 3375
